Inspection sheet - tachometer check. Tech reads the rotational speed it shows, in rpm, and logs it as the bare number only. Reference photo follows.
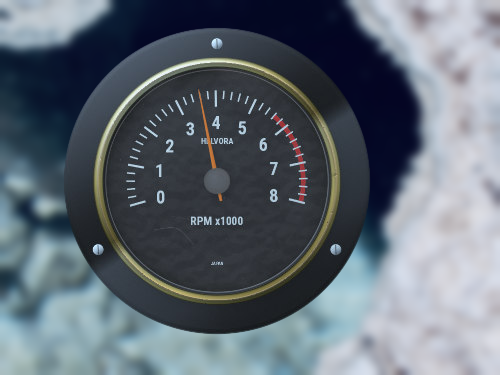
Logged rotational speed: 3600
